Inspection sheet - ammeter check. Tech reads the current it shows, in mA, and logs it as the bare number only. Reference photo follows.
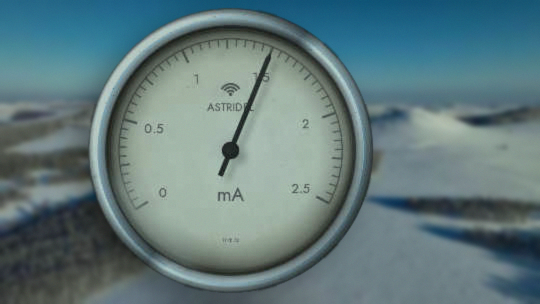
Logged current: 1.5
